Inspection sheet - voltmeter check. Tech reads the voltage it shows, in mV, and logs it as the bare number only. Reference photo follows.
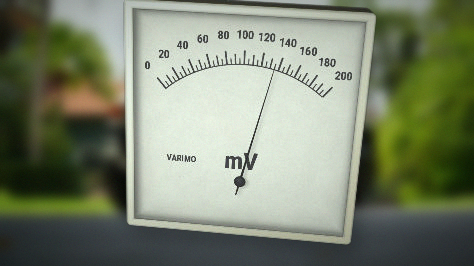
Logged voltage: 135
